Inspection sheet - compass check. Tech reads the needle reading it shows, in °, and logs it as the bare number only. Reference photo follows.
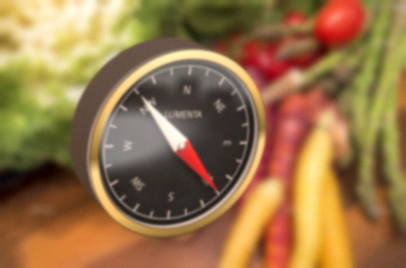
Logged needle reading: 135
